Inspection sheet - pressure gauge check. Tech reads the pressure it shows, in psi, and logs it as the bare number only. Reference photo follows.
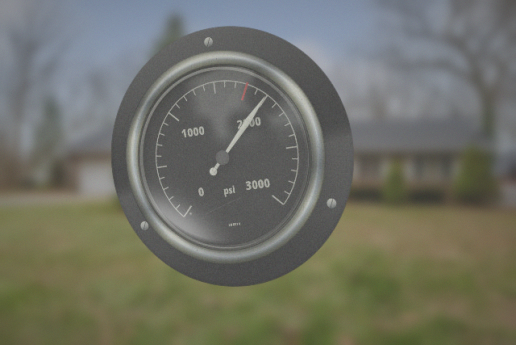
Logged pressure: 2000
